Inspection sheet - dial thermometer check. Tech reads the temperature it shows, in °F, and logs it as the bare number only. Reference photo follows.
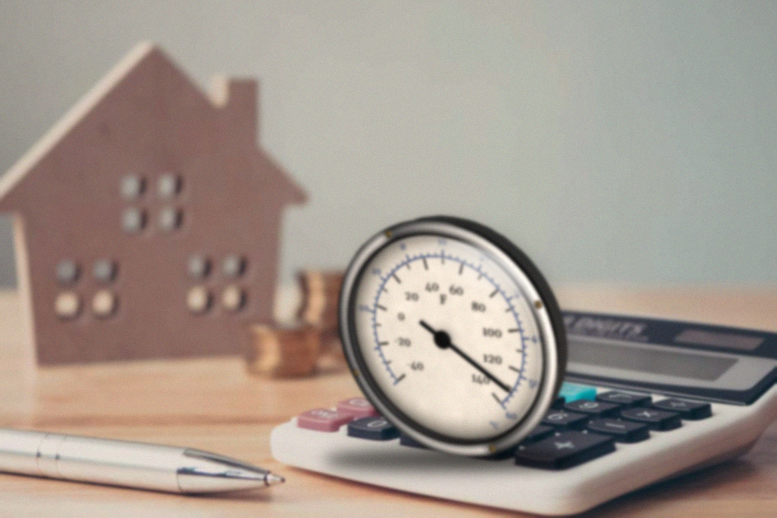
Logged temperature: 130
